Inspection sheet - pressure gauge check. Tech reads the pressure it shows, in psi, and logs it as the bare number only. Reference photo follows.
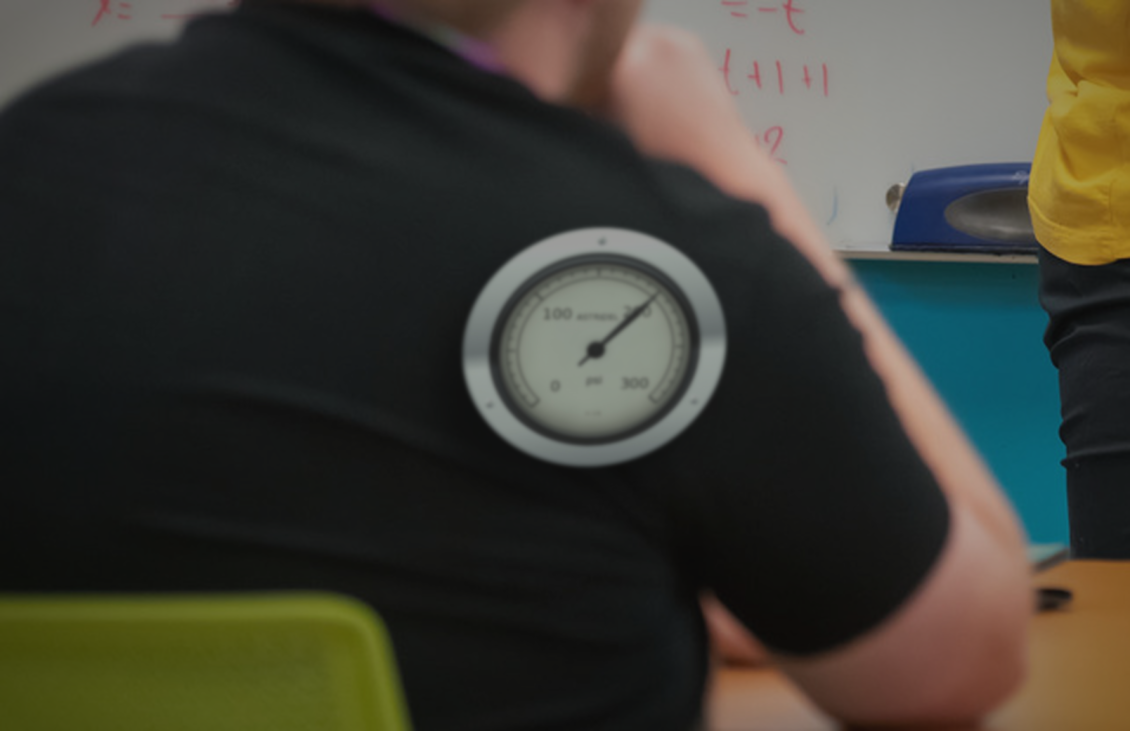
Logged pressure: 200
